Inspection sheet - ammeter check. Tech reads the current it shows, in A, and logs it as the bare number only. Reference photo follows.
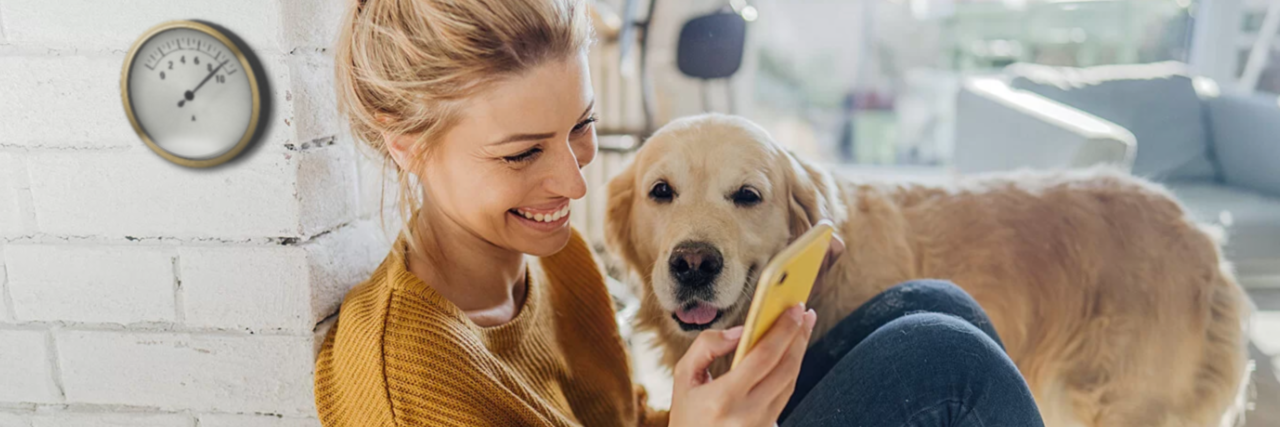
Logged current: 9
